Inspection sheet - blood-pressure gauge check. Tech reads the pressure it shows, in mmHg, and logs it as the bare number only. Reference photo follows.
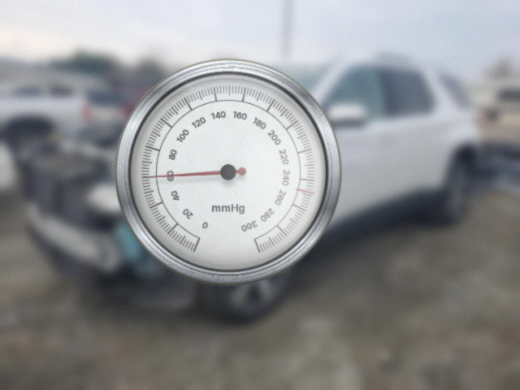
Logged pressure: 60
